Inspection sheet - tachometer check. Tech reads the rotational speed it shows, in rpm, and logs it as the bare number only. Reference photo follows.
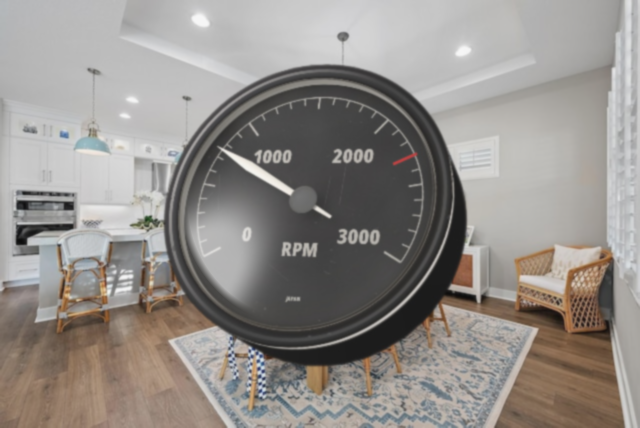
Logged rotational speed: 750
